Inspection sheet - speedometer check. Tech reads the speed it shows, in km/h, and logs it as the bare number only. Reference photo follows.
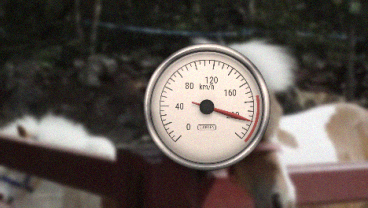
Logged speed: 200
